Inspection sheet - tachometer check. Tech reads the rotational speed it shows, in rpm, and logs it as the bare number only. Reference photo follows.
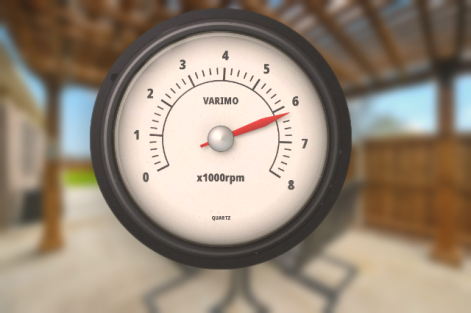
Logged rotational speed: 6200
